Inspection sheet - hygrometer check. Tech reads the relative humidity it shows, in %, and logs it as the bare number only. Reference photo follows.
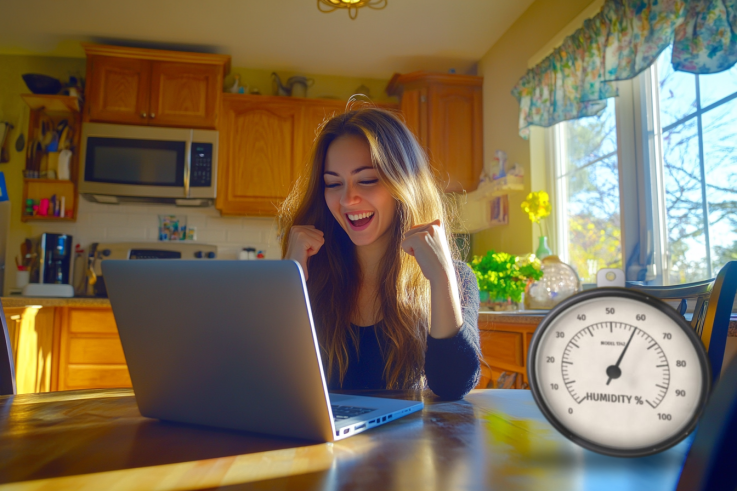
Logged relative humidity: 60
